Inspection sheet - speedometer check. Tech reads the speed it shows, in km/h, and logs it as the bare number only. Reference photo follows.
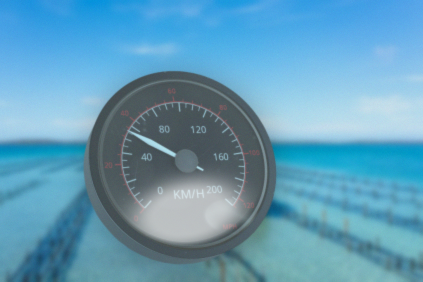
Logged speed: 55
